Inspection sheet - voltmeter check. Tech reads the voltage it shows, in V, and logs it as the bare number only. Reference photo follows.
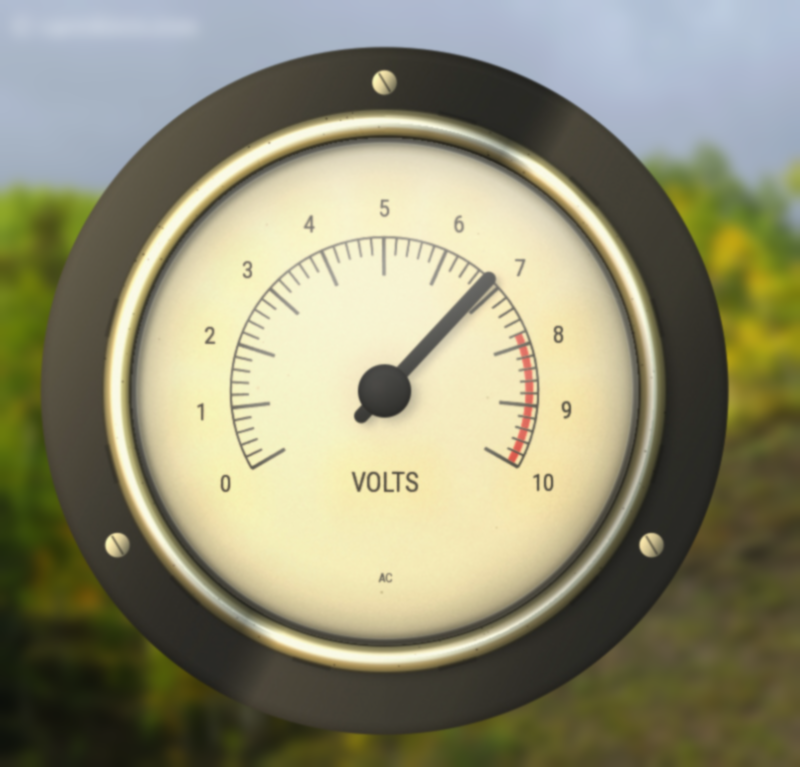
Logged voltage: 6.8
